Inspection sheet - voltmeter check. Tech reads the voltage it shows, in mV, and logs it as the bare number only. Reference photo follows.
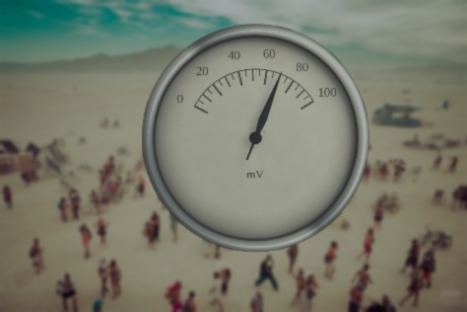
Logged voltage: 70
